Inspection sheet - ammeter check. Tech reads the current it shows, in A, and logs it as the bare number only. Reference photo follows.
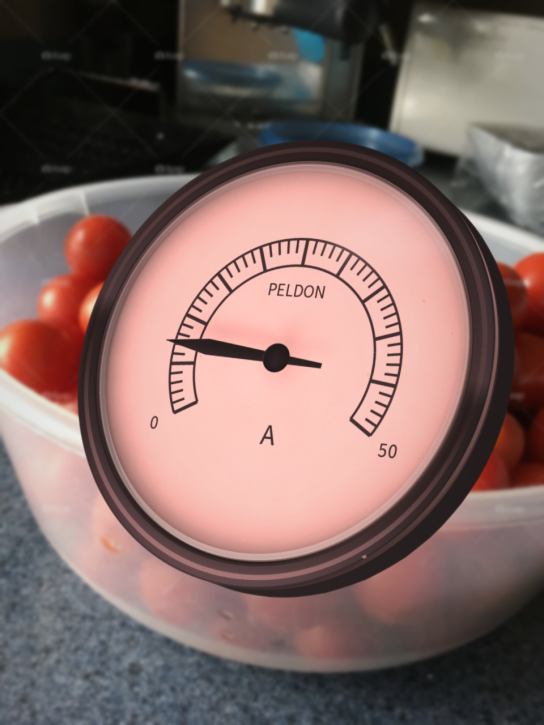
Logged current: 7
